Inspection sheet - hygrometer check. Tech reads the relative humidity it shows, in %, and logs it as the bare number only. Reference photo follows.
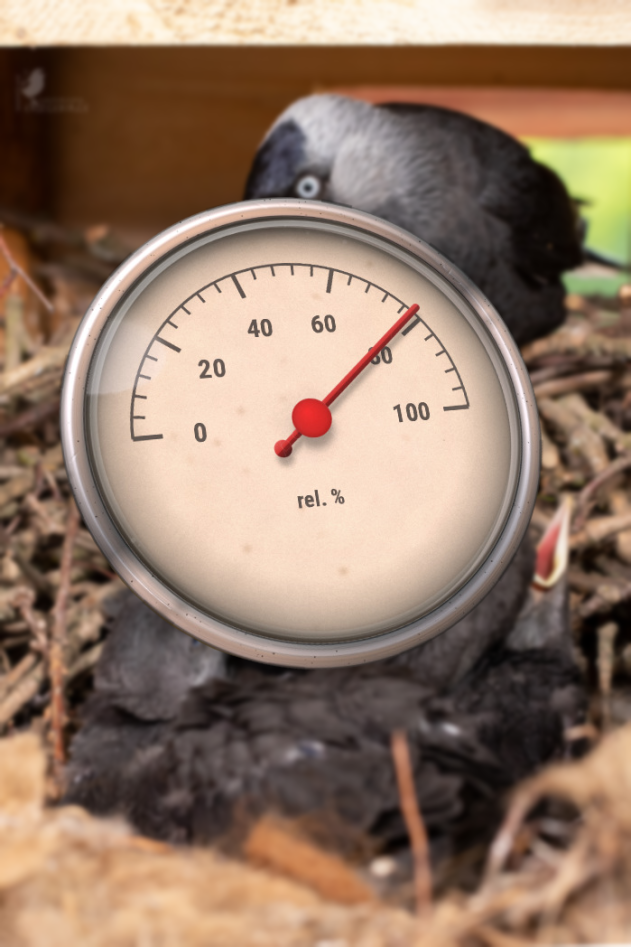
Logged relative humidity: 78
